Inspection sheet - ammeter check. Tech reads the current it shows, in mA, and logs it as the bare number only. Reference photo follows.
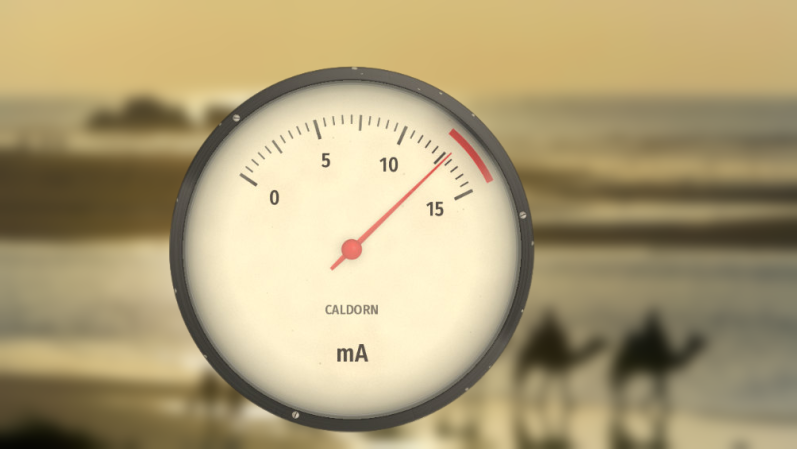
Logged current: 12.75
